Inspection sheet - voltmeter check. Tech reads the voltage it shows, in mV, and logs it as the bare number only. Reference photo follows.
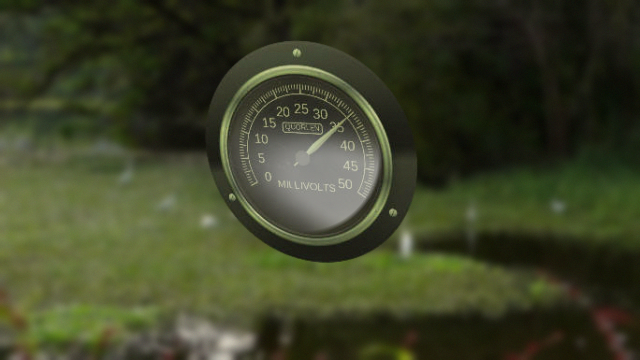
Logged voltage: 35
